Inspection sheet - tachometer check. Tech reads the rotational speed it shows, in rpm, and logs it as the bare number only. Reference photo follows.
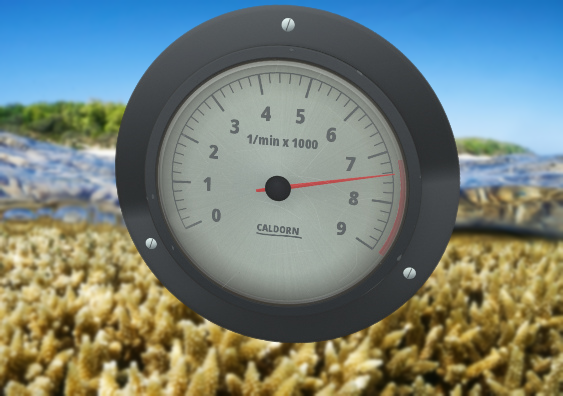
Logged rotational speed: 7400
